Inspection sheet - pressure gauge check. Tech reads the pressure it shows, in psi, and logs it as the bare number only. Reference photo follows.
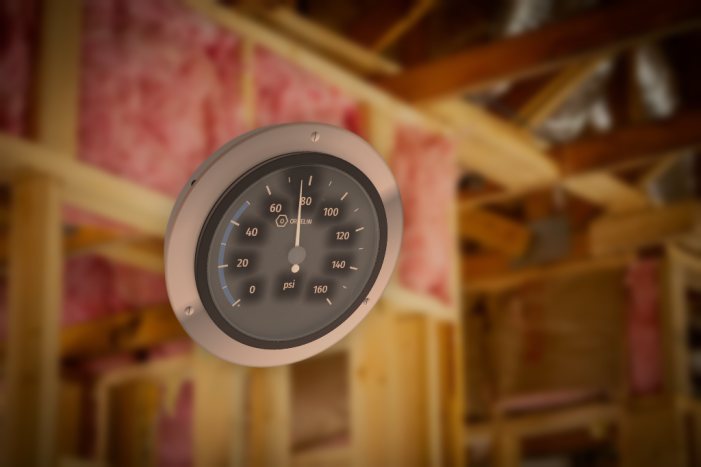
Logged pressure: 75
